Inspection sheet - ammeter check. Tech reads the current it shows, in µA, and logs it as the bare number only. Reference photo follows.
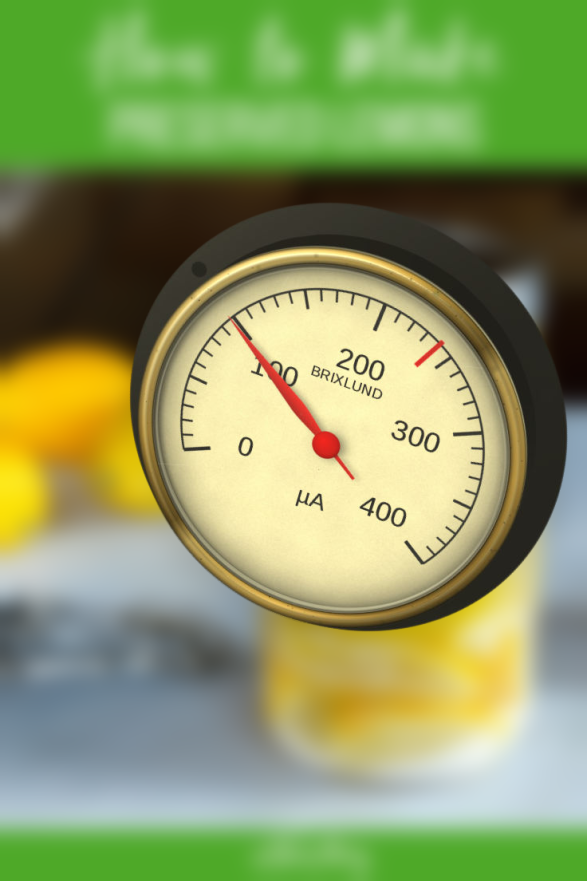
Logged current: 100
